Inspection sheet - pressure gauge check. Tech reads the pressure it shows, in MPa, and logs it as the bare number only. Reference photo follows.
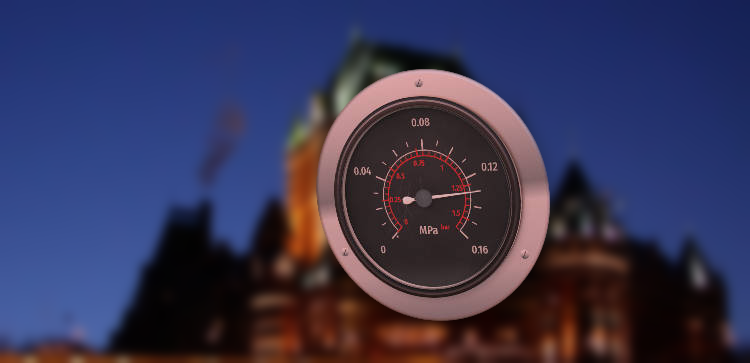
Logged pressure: 0.13
